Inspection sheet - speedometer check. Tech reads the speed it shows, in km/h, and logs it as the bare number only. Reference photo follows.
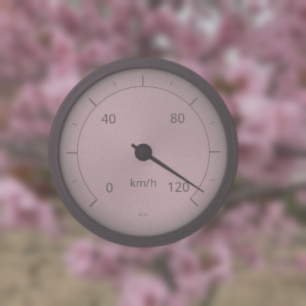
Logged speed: 115
